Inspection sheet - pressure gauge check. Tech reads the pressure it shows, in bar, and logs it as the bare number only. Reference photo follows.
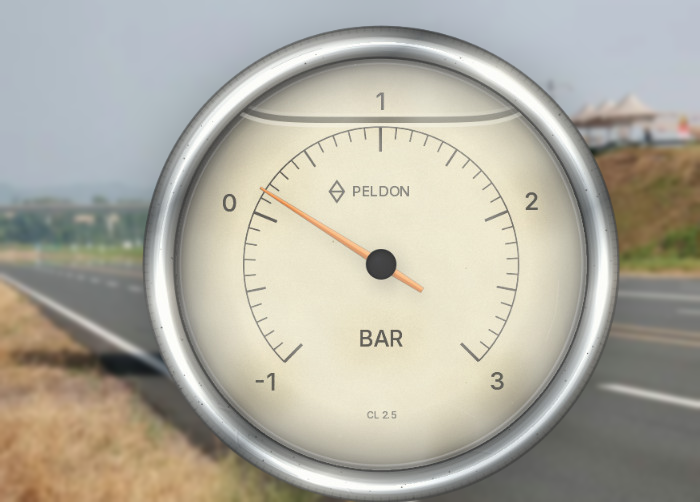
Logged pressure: 0.15
